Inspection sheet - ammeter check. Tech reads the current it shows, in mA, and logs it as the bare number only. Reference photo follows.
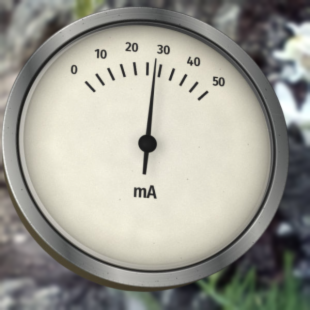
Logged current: 27.5
